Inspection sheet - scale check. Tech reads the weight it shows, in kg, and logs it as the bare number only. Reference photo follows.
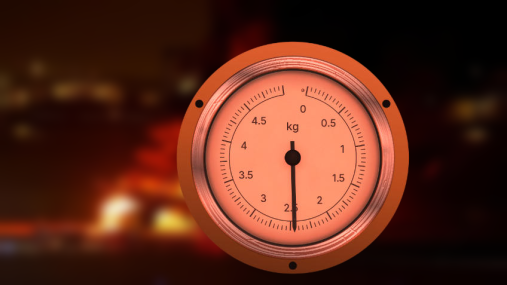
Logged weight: 2.45
